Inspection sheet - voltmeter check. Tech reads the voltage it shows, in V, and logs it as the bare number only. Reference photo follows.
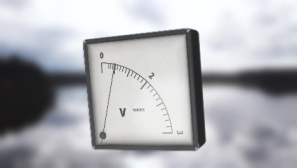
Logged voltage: 1
